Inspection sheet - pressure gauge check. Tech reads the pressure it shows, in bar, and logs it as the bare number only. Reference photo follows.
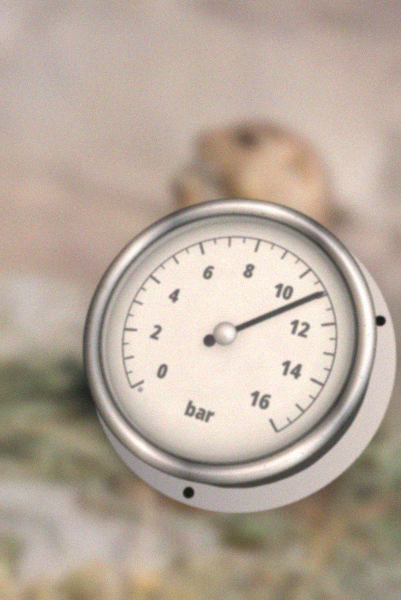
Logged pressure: 11
